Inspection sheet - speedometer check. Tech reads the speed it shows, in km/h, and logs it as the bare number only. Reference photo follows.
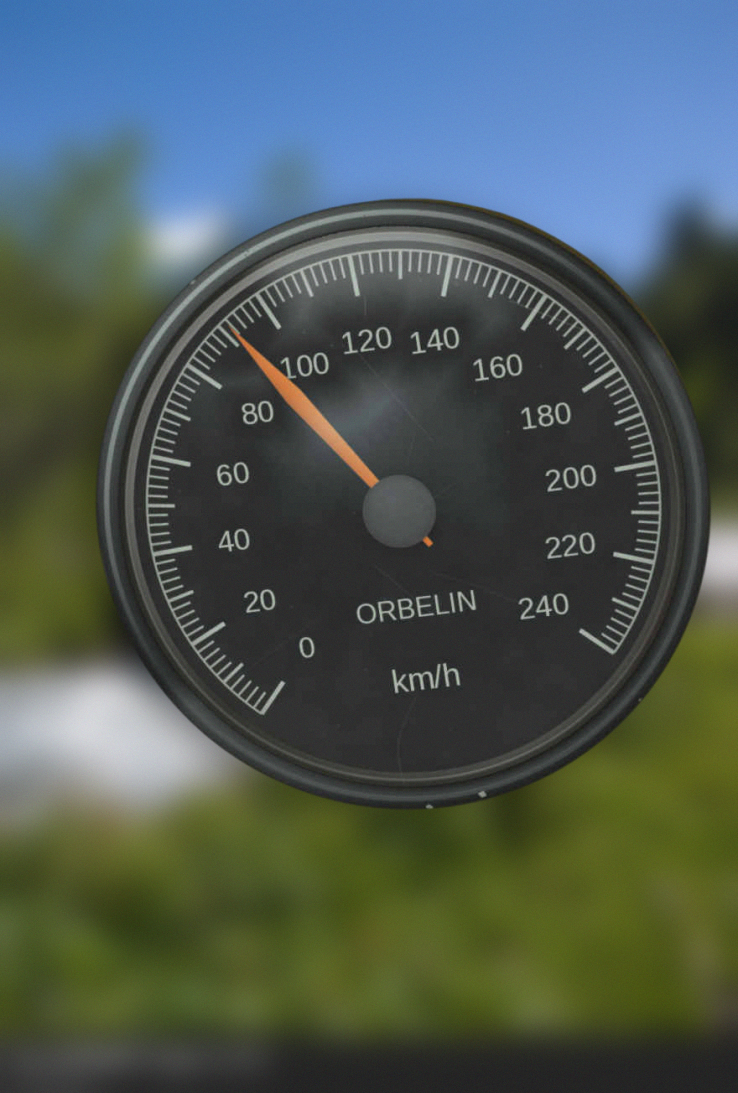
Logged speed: 92
